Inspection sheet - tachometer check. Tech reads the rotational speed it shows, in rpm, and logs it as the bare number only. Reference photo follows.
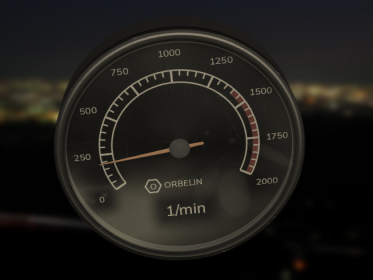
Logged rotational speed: 200
